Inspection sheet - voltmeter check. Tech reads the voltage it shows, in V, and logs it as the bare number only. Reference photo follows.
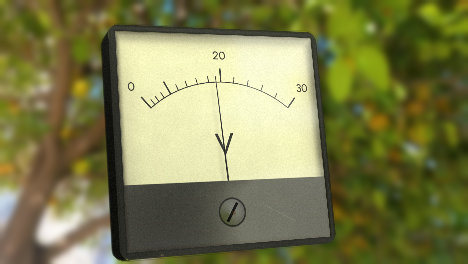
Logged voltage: 19
